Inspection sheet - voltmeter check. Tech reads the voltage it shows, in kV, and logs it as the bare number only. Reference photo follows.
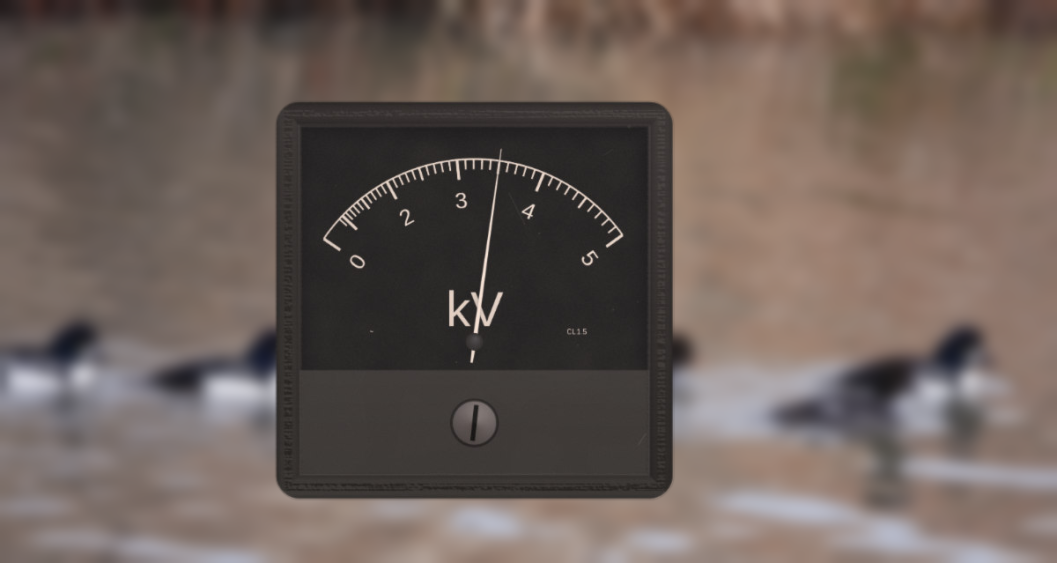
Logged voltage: 3.5
